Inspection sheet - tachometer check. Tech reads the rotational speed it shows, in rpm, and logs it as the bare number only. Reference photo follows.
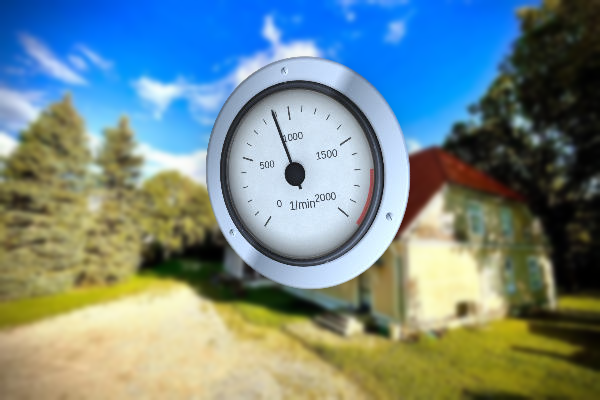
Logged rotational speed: 900
